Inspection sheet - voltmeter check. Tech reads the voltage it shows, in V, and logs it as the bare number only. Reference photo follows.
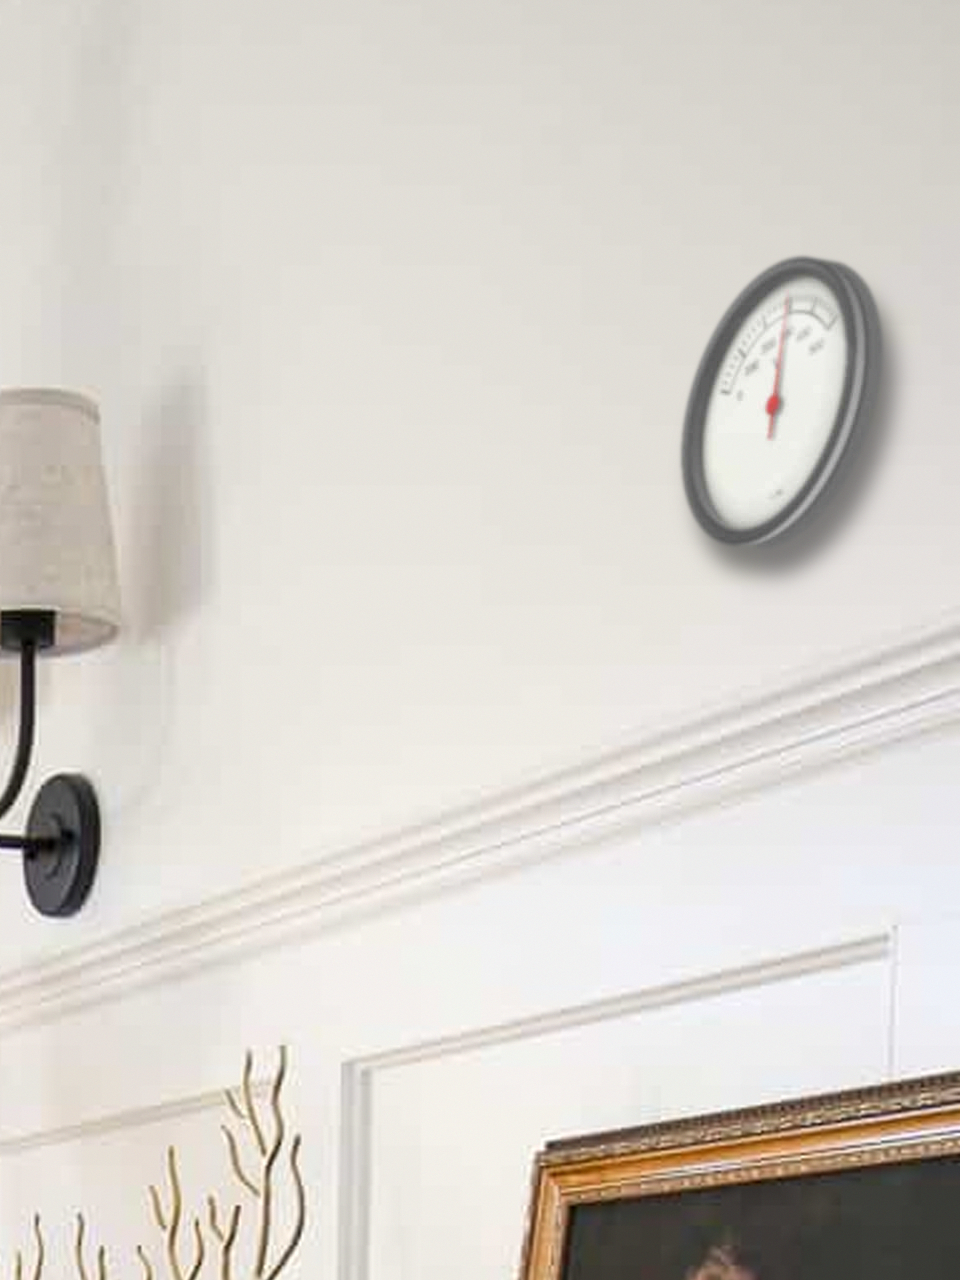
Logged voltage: 300
